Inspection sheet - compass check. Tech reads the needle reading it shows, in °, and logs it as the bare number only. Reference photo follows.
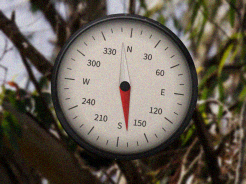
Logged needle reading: 170
